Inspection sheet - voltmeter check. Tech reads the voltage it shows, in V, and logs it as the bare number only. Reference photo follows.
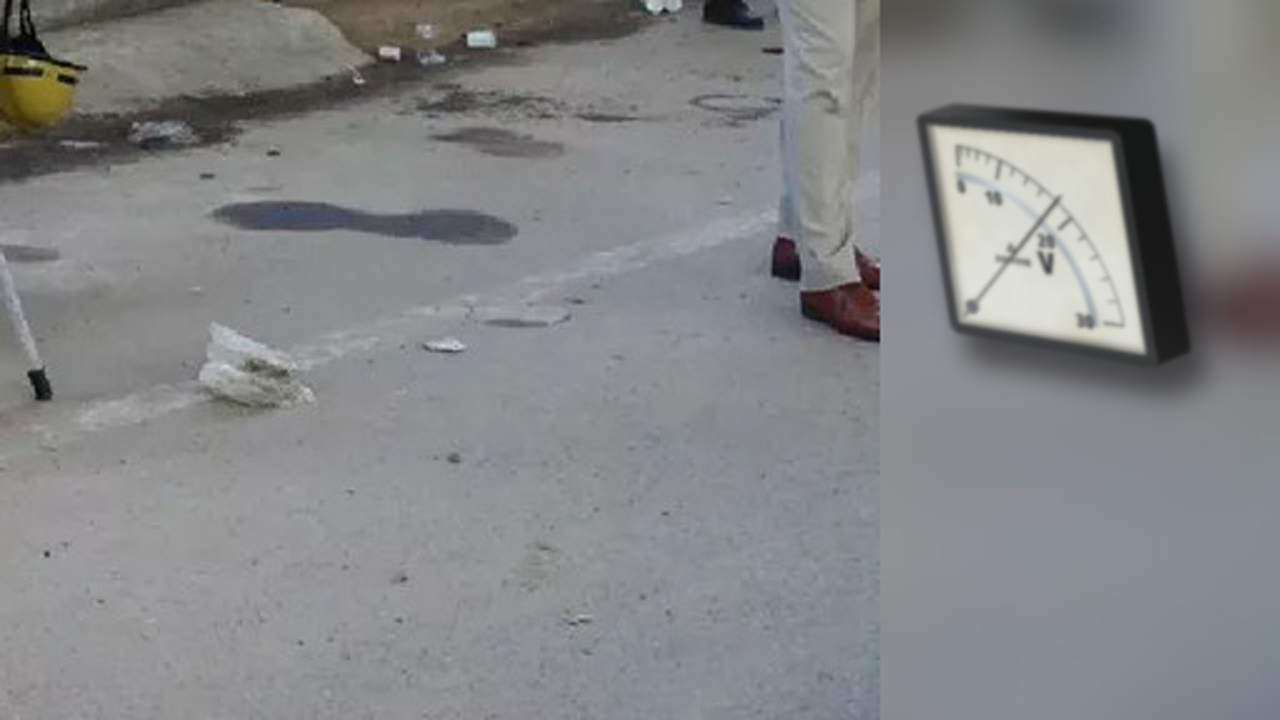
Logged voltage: 18
